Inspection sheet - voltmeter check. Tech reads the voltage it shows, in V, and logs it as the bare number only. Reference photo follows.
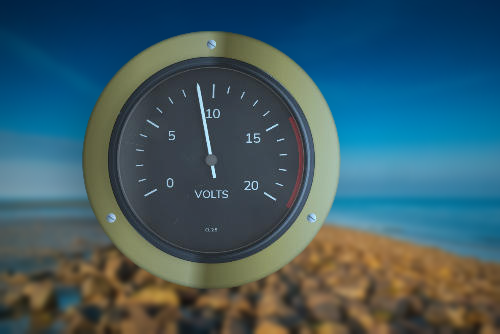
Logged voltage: 9
